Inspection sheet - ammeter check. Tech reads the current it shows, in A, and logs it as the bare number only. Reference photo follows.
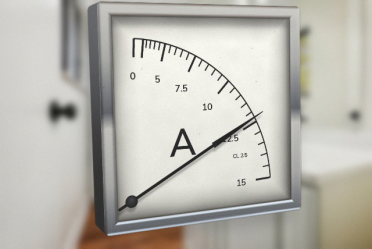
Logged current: 12.25
